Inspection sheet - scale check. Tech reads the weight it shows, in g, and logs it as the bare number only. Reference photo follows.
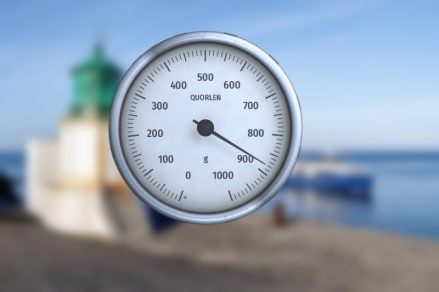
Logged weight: 880
